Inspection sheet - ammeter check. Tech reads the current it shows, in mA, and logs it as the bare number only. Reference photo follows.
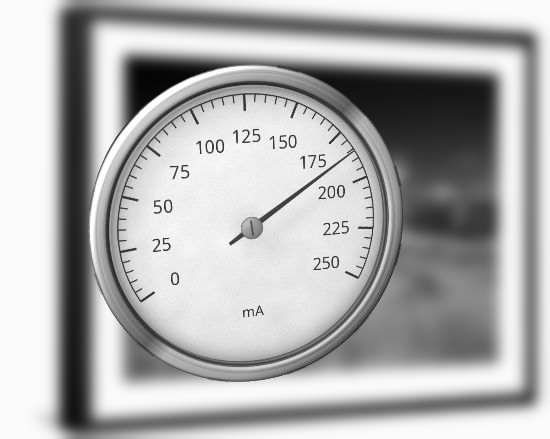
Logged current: 185
